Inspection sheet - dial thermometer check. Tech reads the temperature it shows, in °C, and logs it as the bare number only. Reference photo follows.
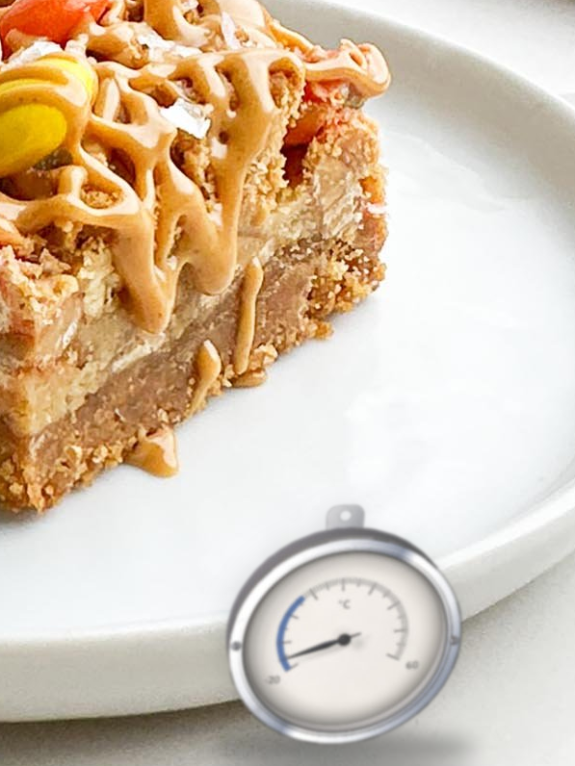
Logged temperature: -15
